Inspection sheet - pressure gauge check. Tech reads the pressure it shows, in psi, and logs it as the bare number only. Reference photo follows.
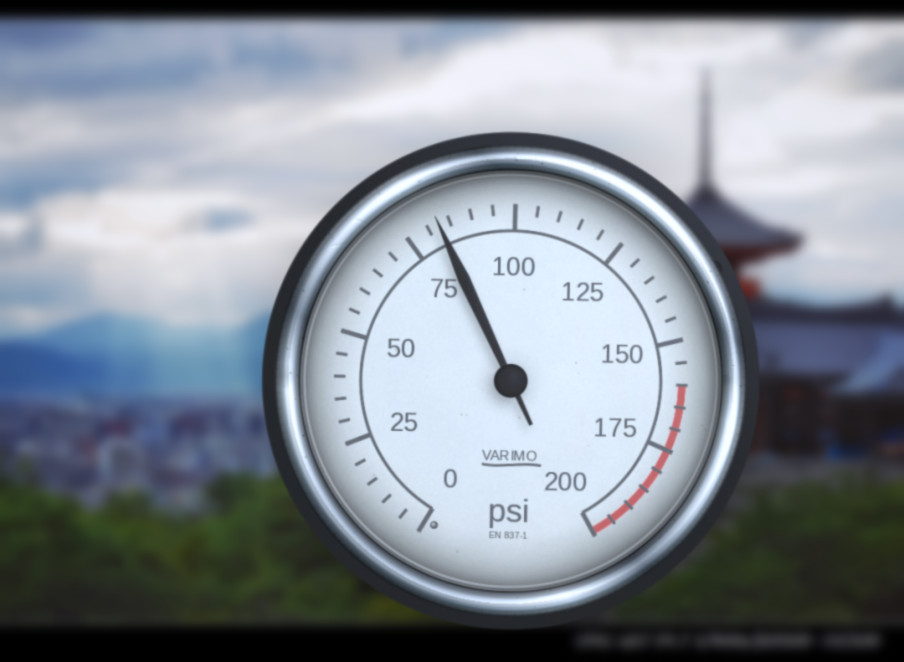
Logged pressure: 82.5
